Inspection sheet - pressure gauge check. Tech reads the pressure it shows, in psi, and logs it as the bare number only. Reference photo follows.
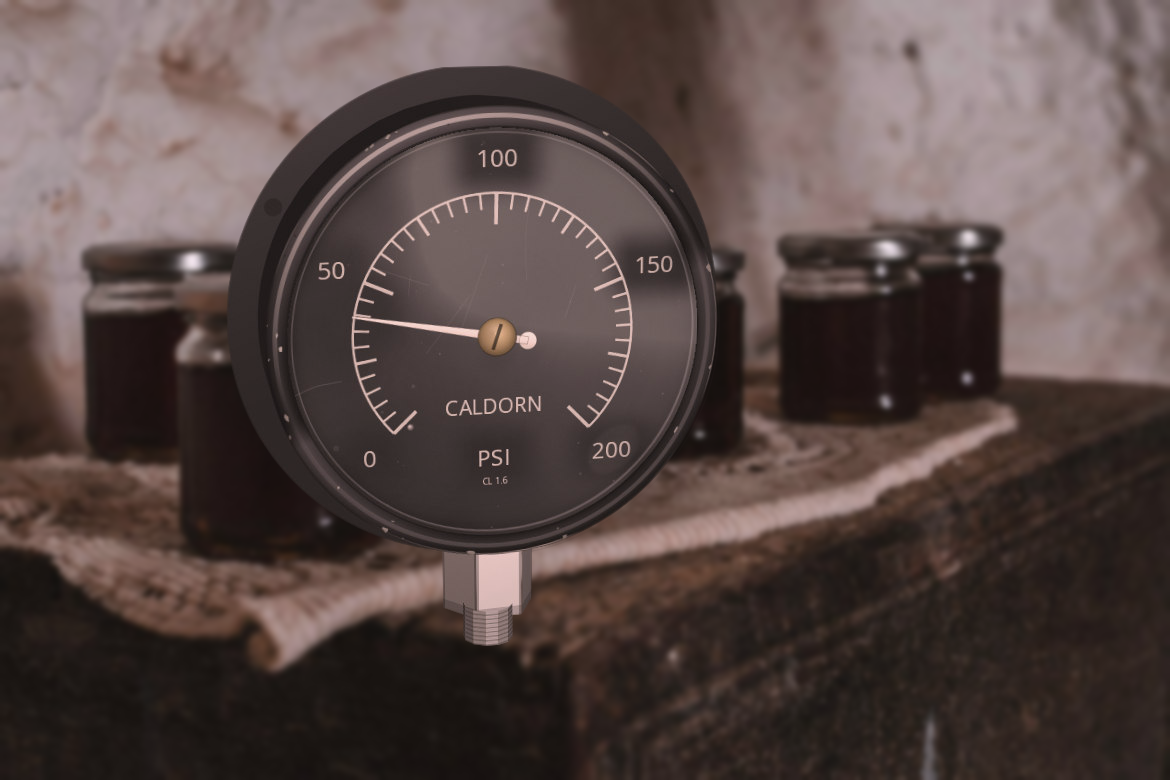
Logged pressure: 40
